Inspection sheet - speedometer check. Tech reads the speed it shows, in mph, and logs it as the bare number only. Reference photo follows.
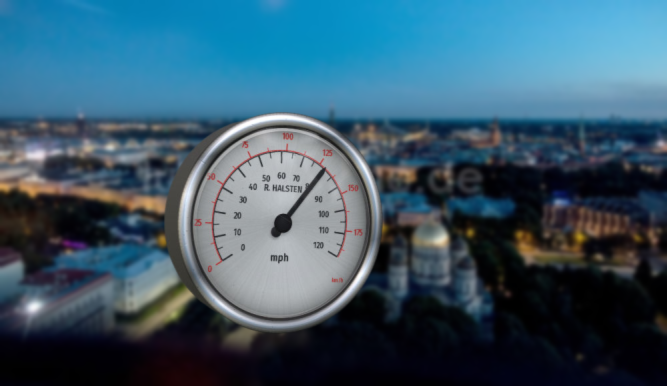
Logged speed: 80
